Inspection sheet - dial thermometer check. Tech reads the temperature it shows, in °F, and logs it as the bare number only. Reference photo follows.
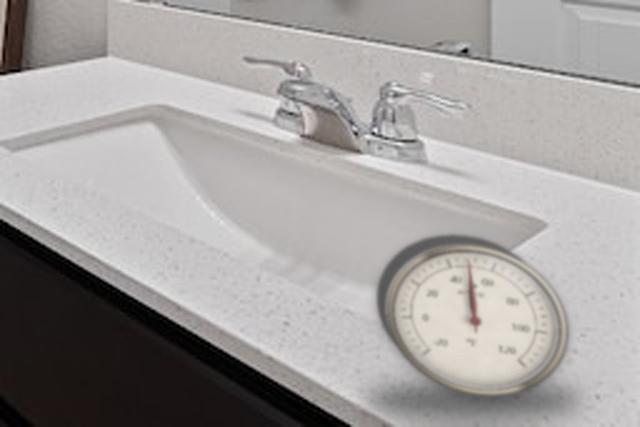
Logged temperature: 48
